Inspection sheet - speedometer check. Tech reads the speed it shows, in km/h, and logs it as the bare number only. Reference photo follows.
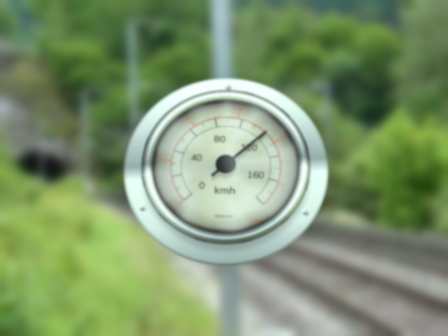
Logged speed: 120
